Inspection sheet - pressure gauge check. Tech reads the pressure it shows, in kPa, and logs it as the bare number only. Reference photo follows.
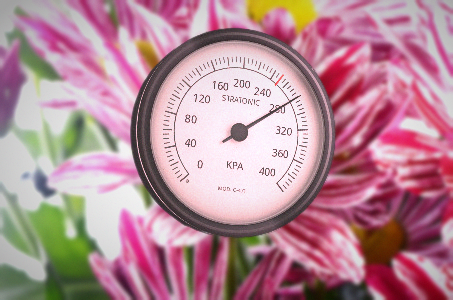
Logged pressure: 280
